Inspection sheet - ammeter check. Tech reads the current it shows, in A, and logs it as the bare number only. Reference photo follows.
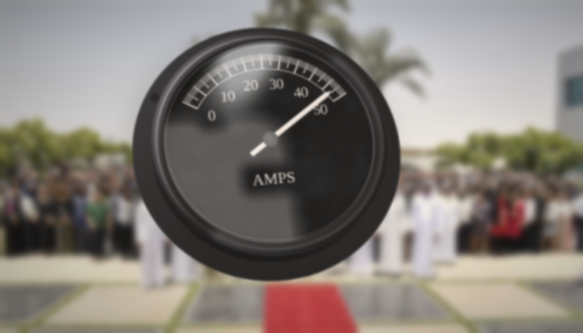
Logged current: 47.5
